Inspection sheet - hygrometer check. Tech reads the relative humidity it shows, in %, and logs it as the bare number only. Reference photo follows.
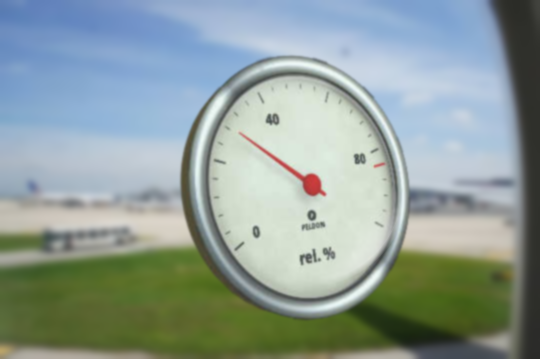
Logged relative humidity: 28
